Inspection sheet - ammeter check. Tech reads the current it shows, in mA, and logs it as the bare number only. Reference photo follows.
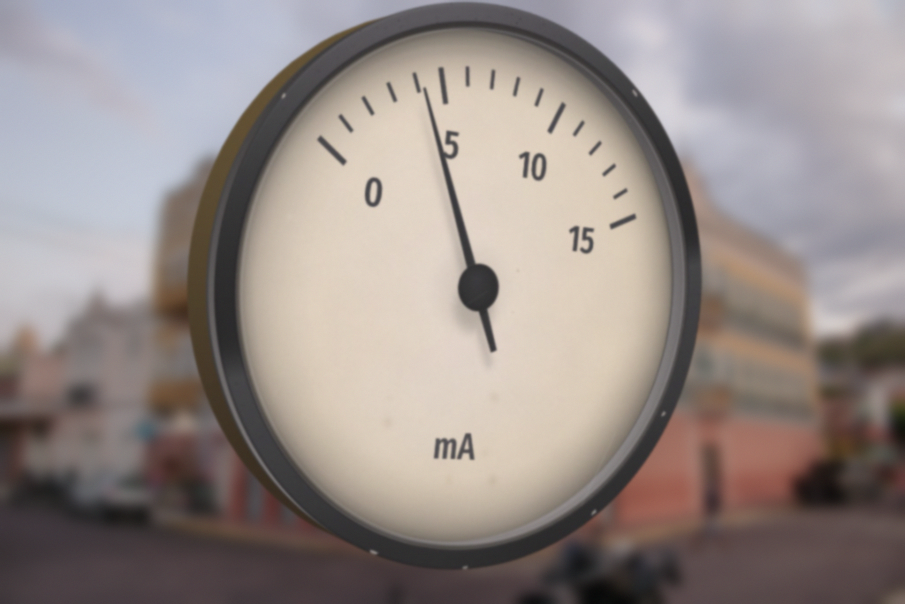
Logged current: 4
